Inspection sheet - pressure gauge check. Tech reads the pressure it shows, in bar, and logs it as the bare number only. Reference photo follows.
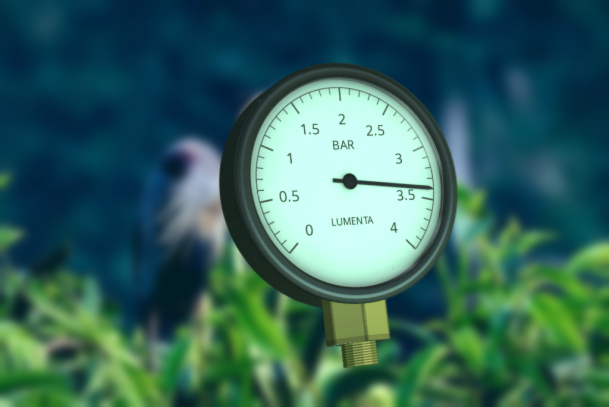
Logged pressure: 3.4
